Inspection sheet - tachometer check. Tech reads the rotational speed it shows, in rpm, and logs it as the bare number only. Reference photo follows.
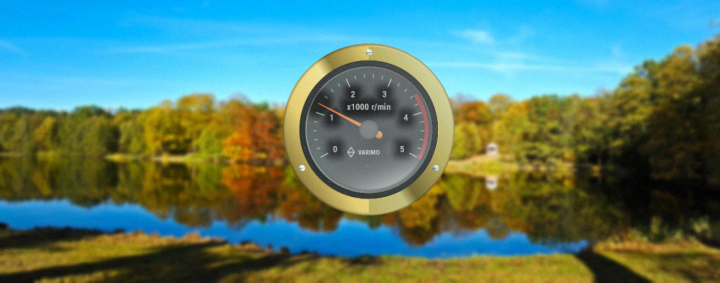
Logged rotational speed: 1200
